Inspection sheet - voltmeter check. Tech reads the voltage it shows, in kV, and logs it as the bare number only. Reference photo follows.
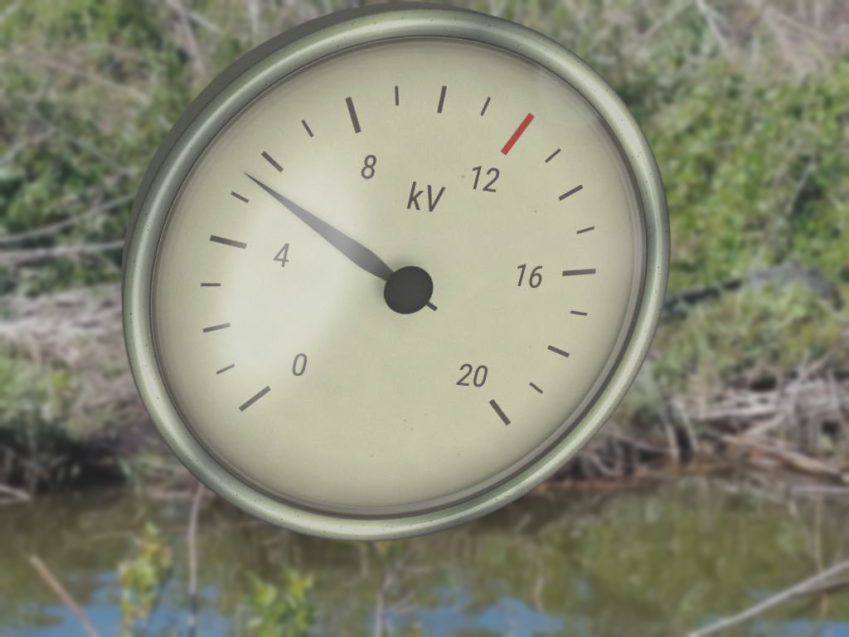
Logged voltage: 5.5
